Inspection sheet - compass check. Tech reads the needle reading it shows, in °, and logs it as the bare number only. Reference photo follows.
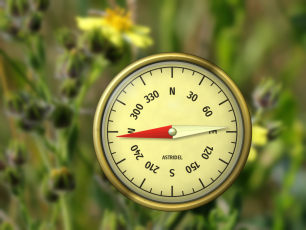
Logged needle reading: 265
